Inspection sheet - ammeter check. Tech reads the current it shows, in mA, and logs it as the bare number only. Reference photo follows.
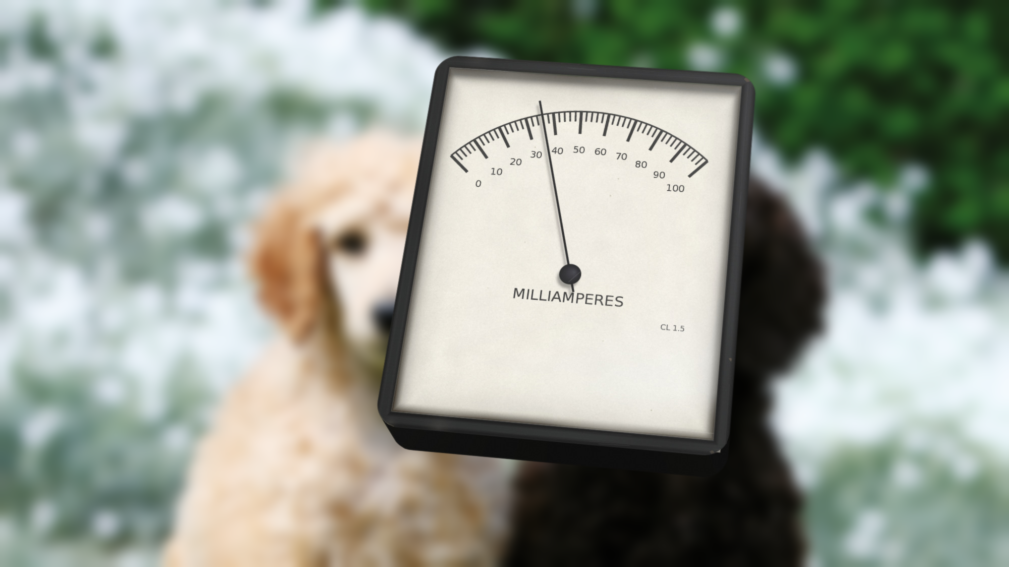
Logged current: 36
